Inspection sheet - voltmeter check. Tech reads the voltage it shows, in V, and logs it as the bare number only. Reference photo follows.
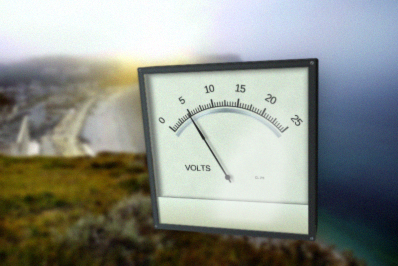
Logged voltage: 5
